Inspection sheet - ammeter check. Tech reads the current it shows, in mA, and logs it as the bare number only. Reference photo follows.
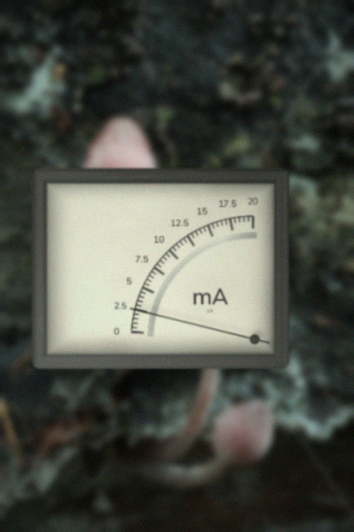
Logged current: 2.5
